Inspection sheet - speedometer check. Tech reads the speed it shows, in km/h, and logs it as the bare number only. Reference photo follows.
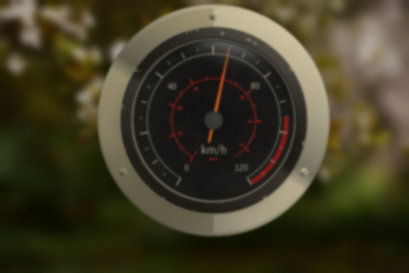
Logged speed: 65
